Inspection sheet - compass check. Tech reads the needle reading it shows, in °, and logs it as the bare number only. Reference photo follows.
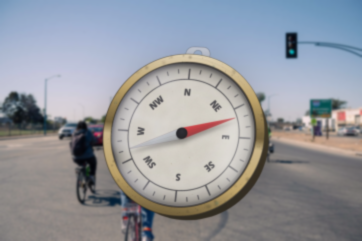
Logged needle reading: 70
